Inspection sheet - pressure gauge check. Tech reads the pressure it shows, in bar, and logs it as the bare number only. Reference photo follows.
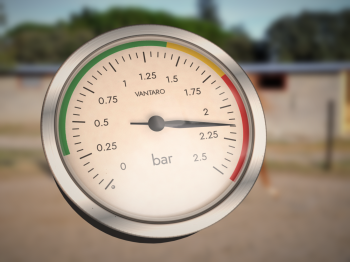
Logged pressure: 2.15
